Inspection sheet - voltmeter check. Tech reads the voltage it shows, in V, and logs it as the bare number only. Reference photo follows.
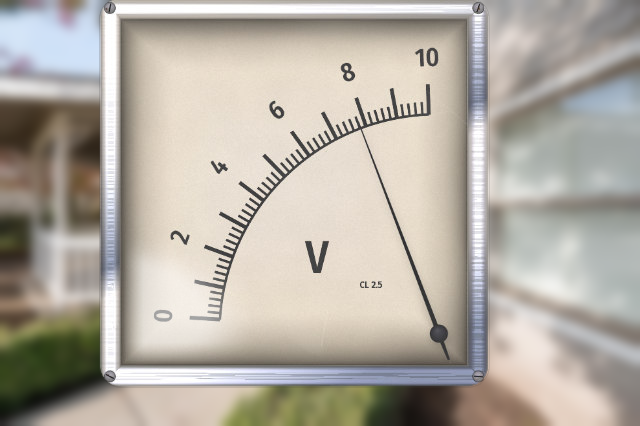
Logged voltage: 7.8
